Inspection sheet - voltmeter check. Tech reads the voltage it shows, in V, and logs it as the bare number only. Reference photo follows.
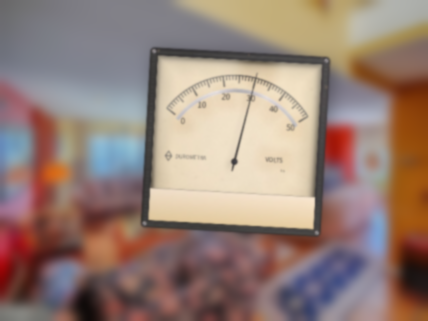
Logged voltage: 30
